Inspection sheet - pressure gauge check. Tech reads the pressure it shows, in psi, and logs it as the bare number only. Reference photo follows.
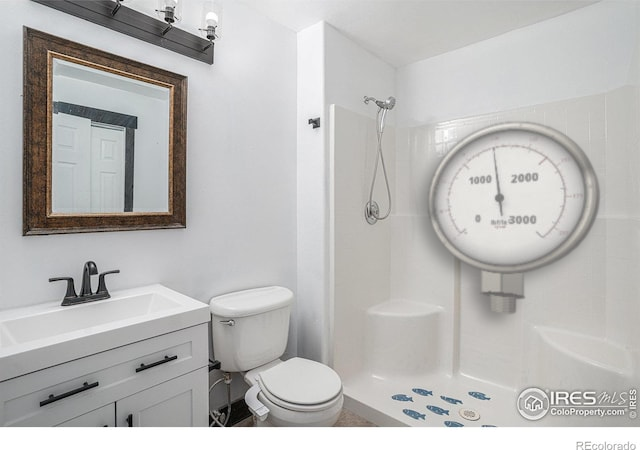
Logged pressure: 1400
